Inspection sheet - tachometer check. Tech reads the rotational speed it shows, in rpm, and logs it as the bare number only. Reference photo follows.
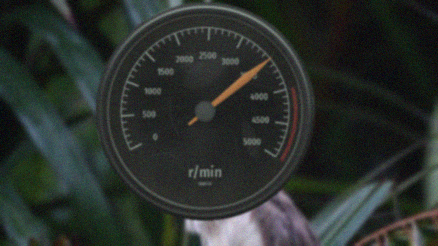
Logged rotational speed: 3500
